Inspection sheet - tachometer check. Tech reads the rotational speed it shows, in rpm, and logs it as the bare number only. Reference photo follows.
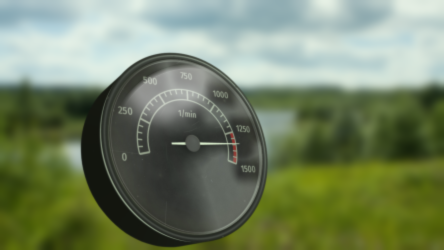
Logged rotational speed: 1350
